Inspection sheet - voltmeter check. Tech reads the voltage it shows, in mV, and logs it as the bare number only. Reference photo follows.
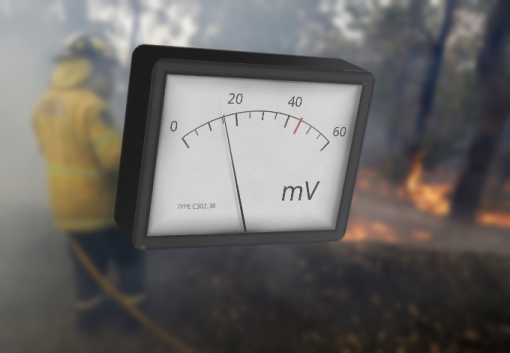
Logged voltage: 15
